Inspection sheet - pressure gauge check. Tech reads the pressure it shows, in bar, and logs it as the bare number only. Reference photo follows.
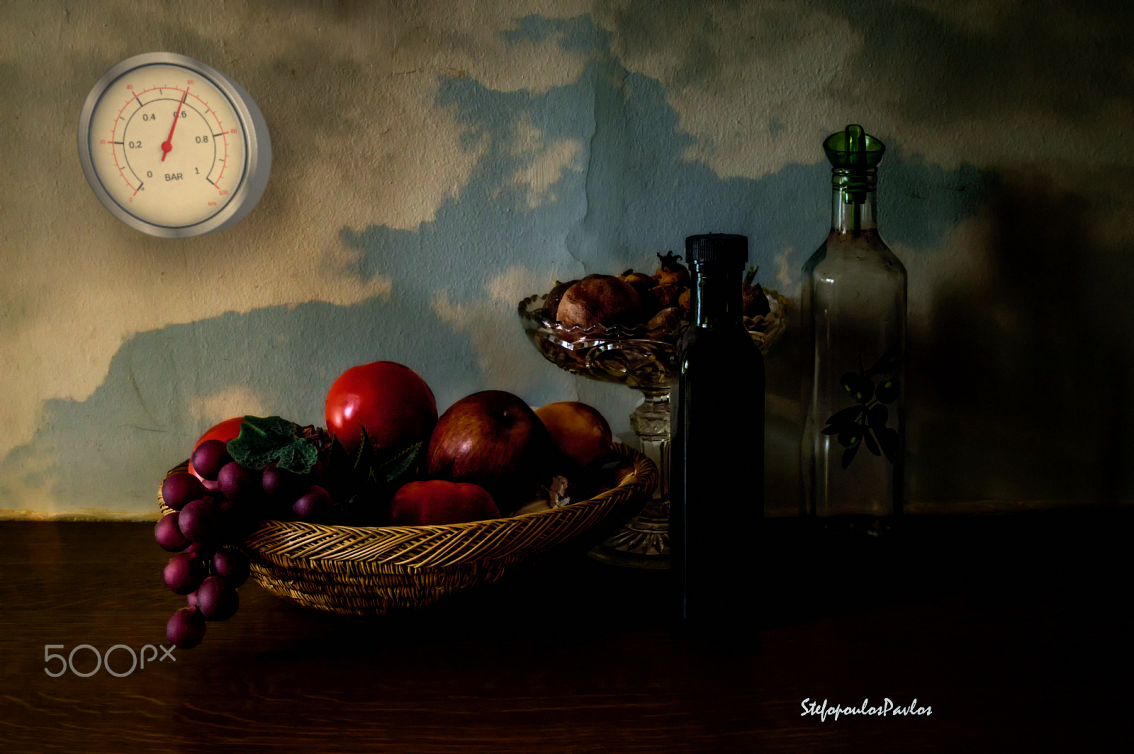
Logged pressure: 0.6
